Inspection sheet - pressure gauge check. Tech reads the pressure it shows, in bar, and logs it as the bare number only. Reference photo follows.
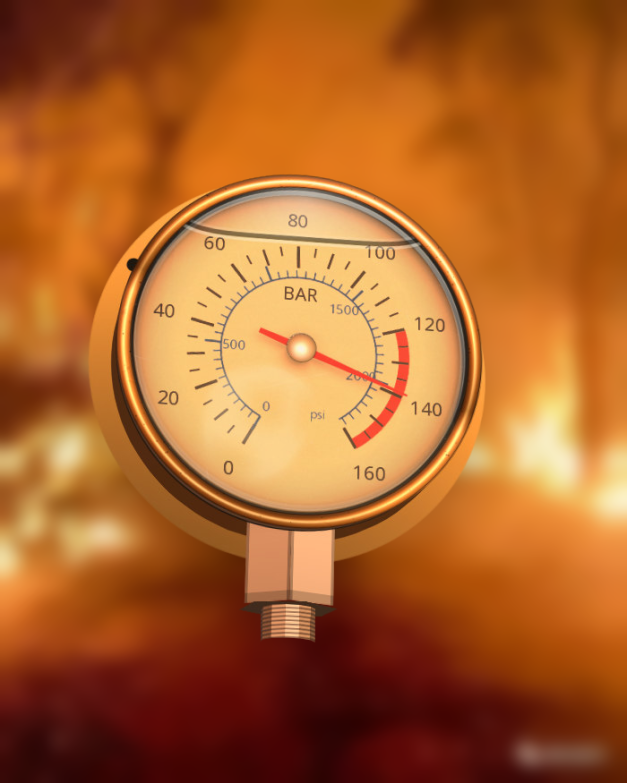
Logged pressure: 140
